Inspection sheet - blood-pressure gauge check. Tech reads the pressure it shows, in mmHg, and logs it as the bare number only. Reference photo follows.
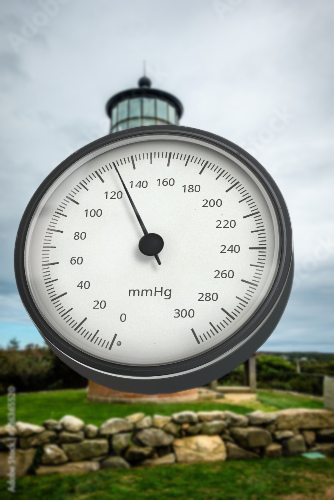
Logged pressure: 130
